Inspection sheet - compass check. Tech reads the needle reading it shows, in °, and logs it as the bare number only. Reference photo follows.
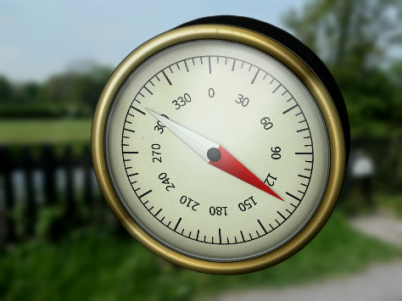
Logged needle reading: 125
